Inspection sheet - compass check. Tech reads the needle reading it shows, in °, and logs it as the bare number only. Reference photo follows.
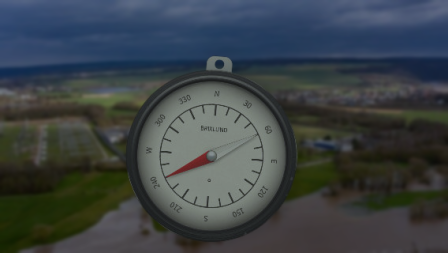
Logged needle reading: 240
